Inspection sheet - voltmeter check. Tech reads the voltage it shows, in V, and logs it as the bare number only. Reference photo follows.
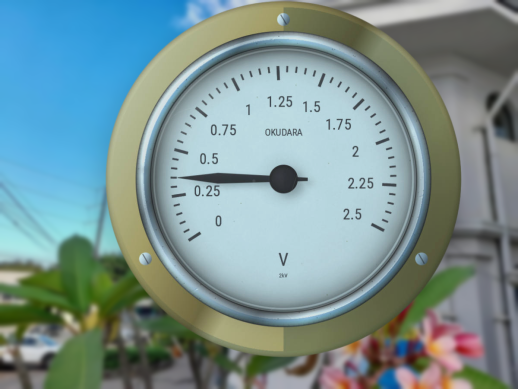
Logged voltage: 0.35
